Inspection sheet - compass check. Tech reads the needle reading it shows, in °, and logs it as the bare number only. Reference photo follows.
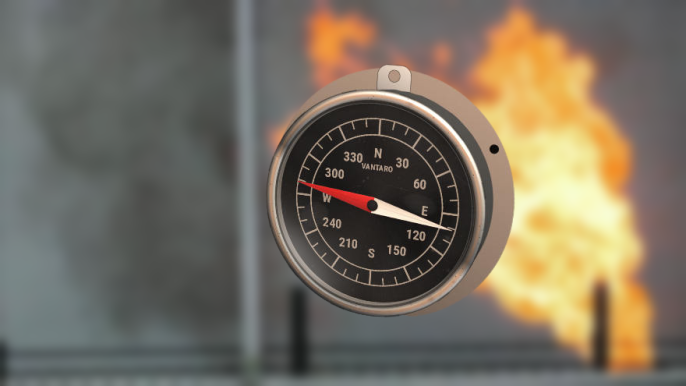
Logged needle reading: 280
